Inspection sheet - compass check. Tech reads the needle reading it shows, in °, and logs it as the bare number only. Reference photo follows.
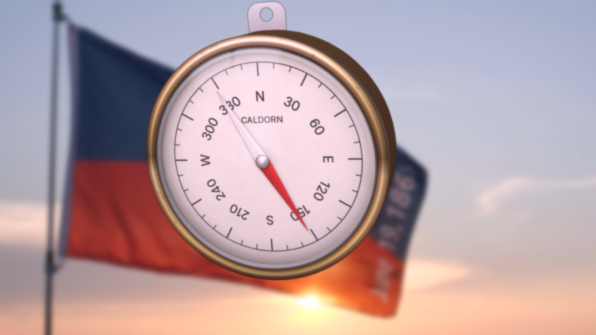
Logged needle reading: 150
